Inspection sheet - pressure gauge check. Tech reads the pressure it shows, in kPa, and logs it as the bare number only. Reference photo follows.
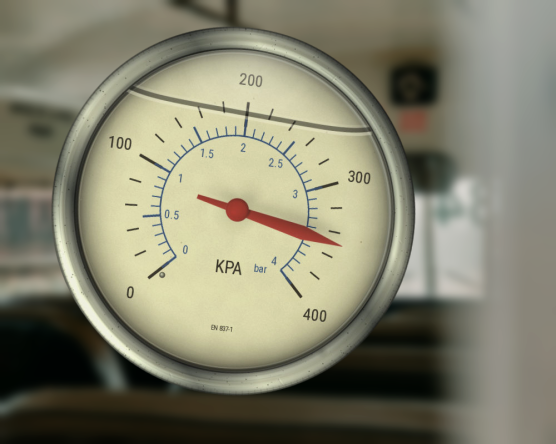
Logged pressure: 350
